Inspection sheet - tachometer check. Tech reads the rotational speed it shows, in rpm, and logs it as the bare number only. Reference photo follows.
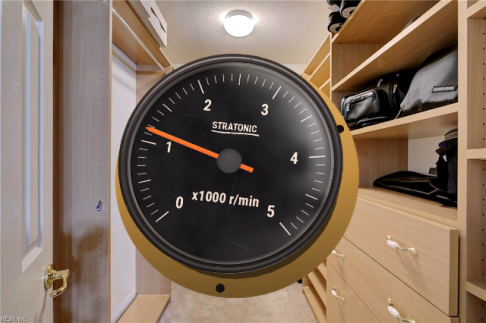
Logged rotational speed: 1150
